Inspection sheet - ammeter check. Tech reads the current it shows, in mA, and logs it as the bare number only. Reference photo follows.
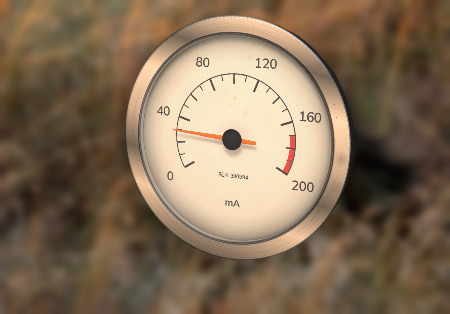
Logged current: 30
